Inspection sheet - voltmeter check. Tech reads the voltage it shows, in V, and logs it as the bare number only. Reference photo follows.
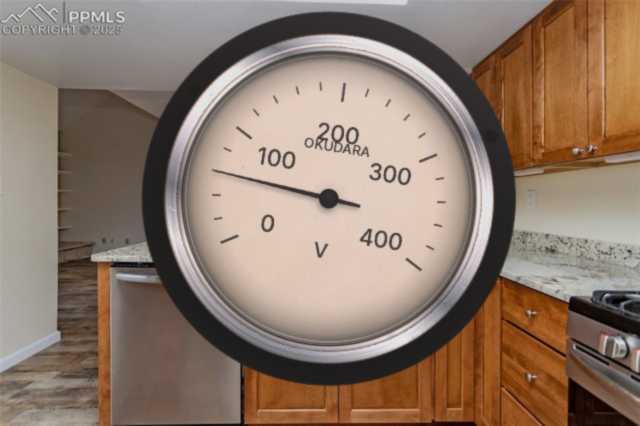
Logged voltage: 60
